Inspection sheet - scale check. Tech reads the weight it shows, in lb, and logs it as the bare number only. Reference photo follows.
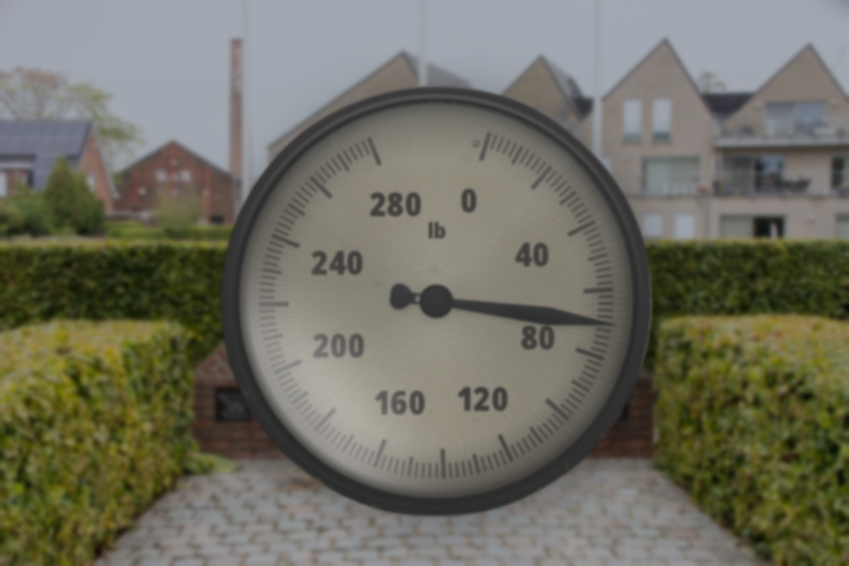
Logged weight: 70
